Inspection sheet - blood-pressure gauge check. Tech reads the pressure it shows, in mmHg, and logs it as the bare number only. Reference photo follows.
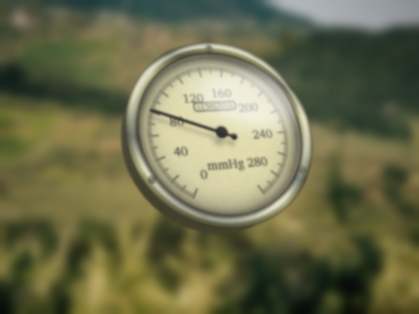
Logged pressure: 80
